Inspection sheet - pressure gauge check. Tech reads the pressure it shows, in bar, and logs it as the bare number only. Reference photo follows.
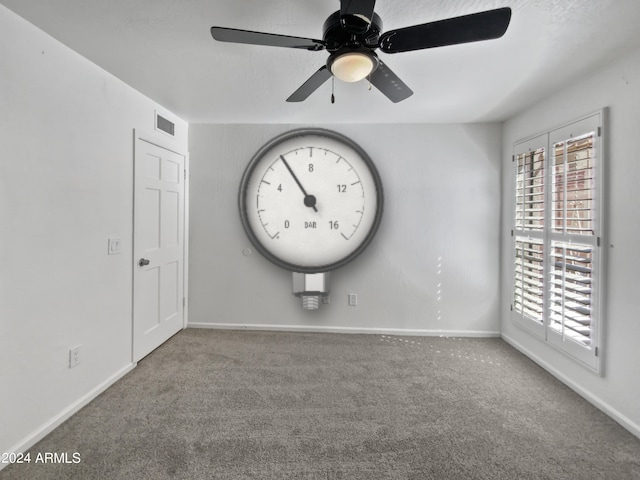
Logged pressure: 6
